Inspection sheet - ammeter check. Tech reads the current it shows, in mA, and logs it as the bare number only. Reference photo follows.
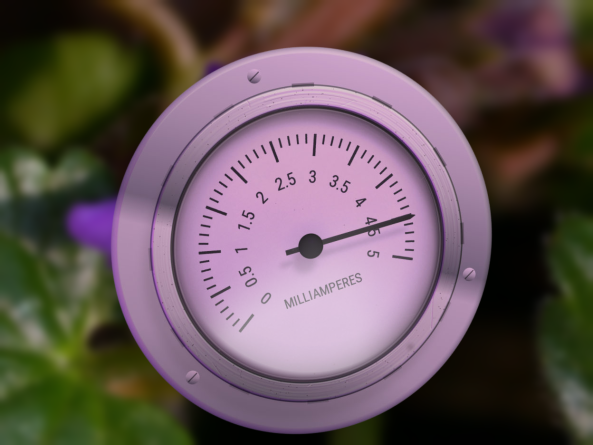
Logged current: 4.5
